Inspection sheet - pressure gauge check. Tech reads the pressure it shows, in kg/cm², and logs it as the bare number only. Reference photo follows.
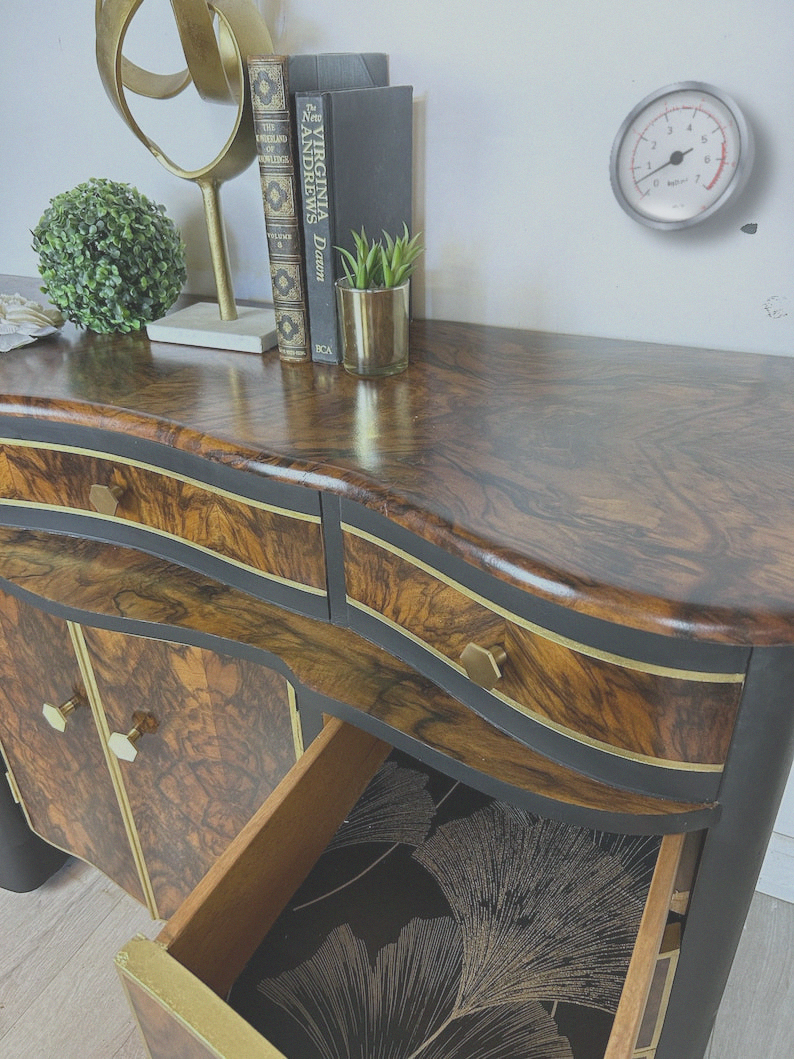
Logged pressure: 0.5
